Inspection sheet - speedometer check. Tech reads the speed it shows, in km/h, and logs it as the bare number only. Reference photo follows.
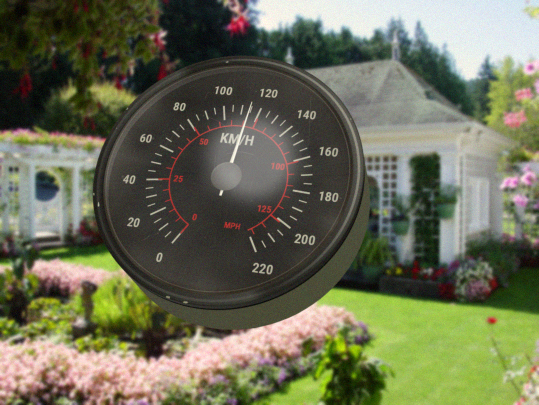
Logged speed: 115
